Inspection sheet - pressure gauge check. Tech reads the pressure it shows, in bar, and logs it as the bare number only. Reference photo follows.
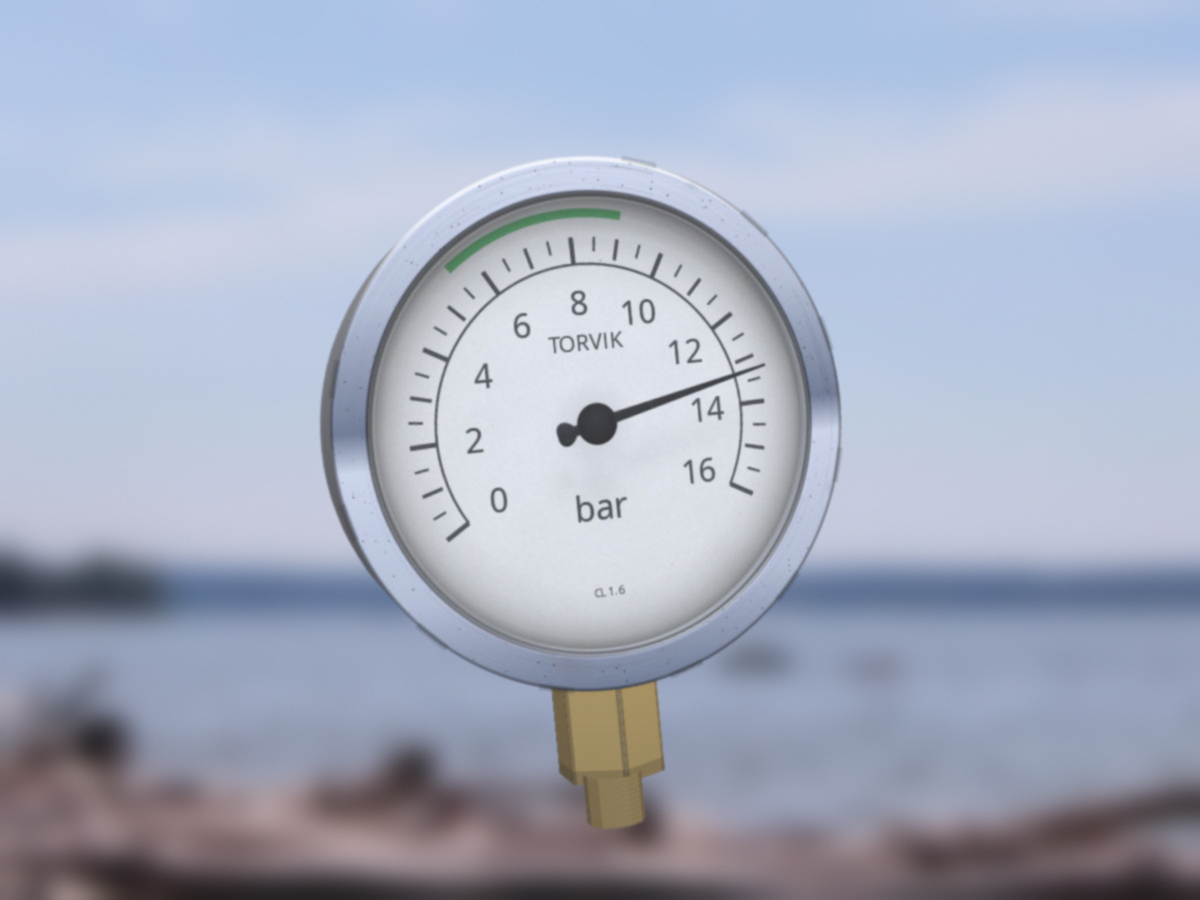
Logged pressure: 13.25
